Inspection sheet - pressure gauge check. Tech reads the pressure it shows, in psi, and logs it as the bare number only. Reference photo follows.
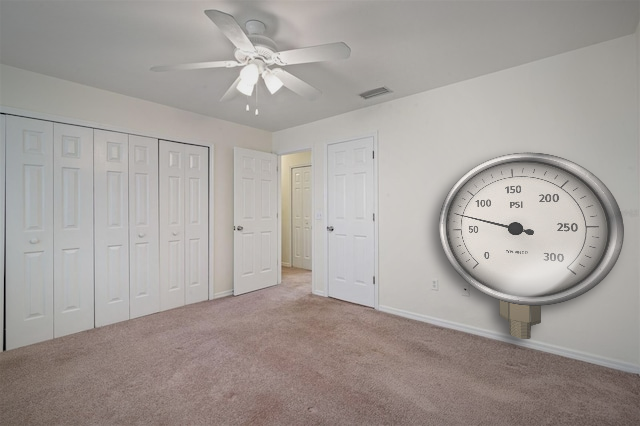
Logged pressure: 70
